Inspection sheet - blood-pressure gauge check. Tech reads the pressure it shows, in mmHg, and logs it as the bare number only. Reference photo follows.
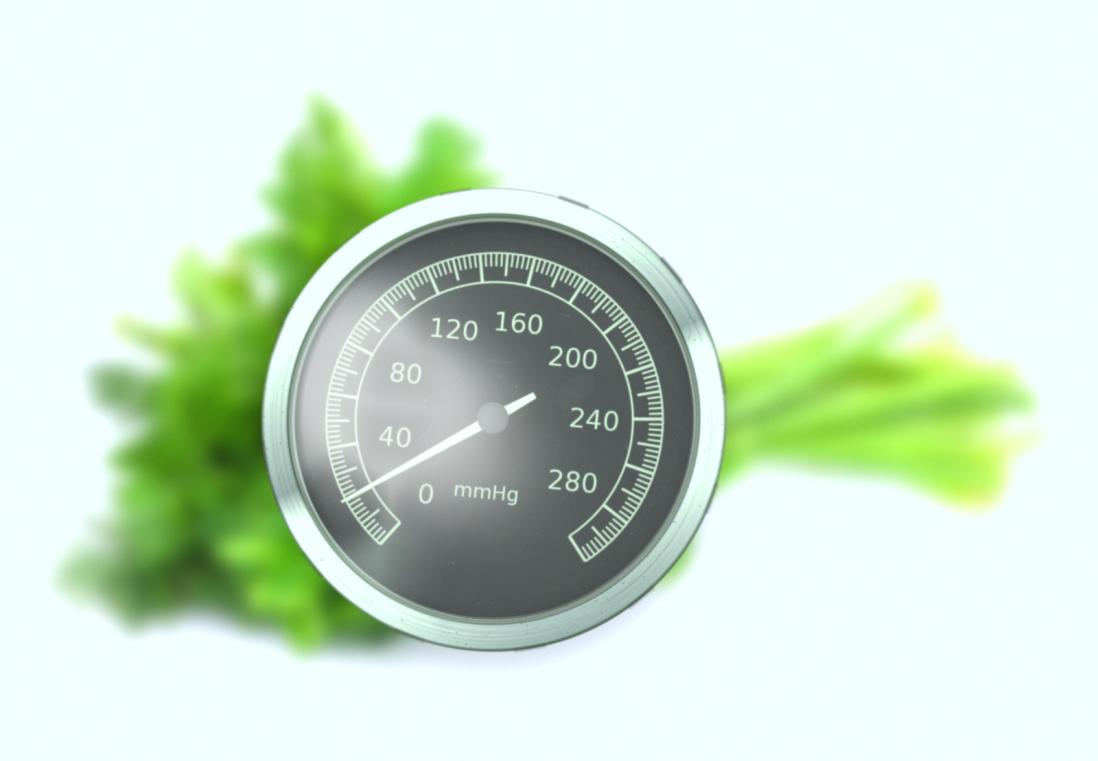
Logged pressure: 20
